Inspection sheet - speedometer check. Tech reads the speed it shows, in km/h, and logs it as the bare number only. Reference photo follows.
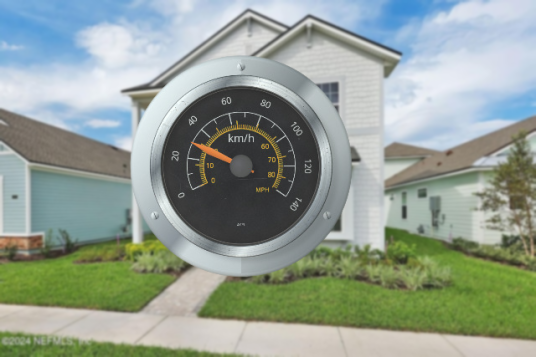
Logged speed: 30
